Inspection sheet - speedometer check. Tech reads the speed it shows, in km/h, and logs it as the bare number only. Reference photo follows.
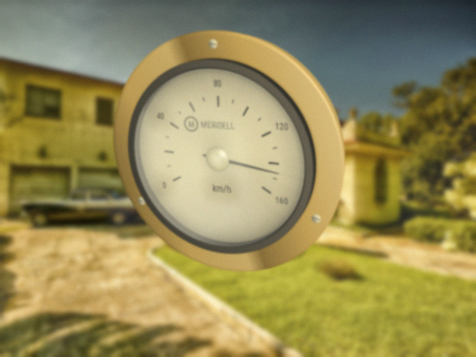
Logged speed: 145
